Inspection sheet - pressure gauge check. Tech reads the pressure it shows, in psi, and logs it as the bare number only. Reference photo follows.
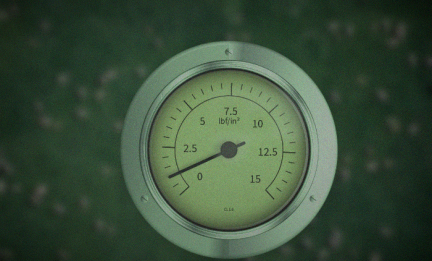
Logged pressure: 1
